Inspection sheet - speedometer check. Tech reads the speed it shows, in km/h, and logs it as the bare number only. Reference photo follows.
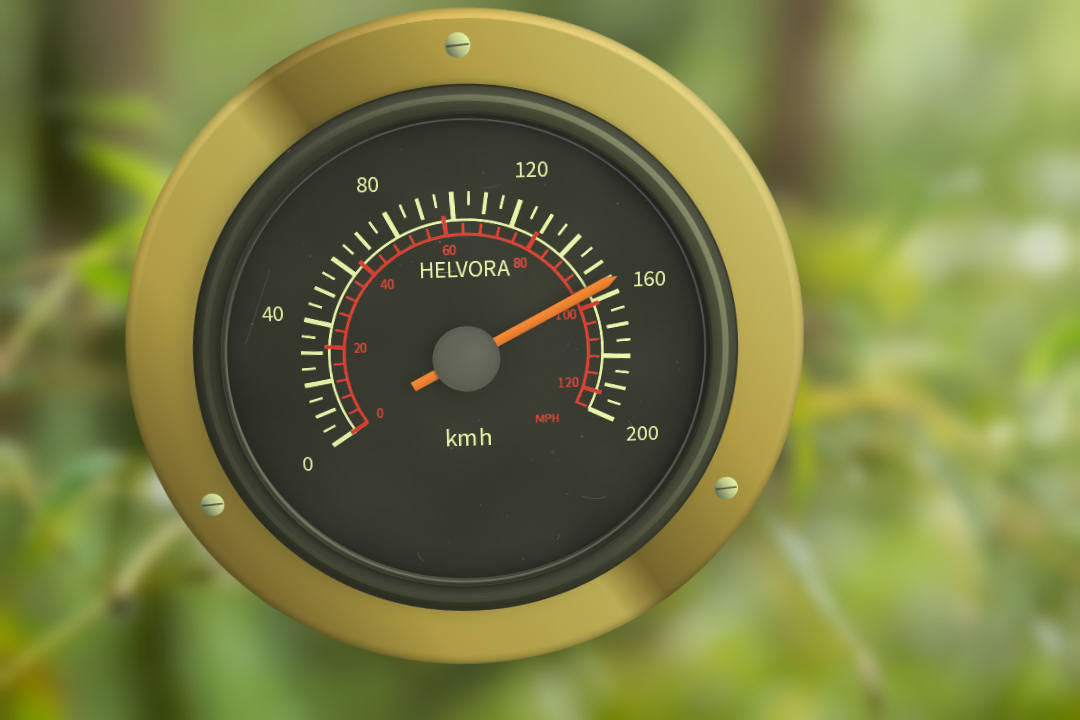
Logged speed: 155
